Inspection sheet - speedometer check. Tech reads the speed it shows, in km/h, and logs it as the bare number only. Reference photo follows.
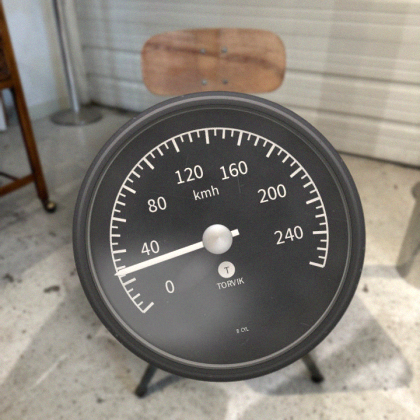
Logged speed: 27.5
